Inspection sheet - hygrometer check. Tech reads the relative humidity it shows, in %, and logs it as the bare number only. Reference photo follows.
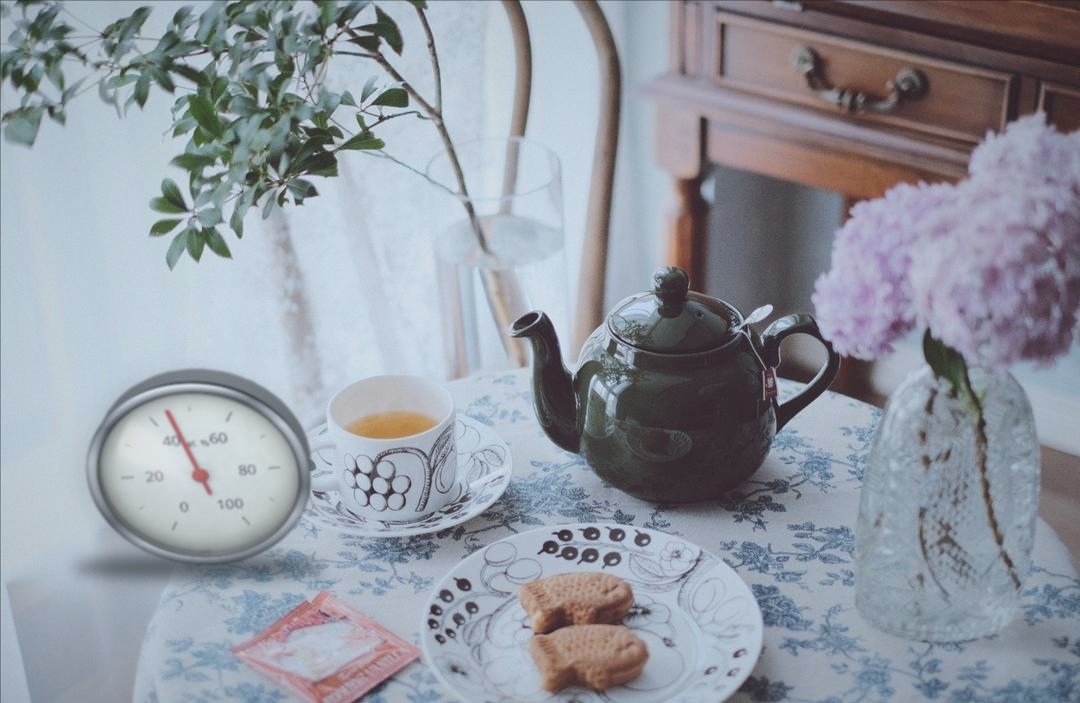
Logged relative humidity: 45
